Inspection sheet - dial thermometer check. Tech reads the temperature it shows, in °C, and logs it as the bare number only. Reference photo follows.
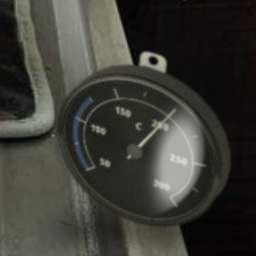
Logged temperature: 200
